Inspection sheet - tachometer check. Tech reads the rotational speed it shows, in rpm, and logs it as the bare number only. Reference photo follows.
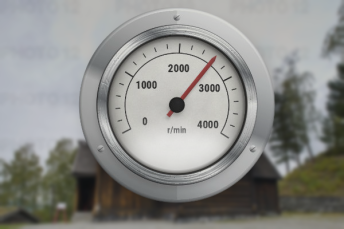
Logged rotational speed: 2600
